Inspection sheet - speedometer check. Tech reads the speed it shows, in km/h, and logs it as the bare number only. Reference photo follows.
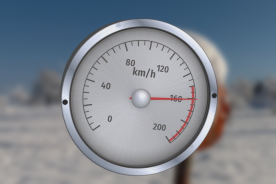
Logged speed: 160
